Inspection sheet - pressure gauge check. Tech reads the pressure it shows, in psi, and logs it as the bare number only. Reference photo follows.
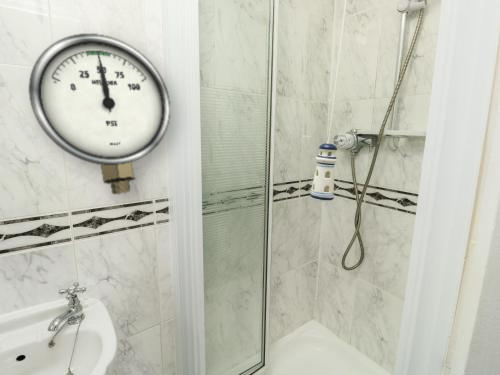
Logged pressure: 50
